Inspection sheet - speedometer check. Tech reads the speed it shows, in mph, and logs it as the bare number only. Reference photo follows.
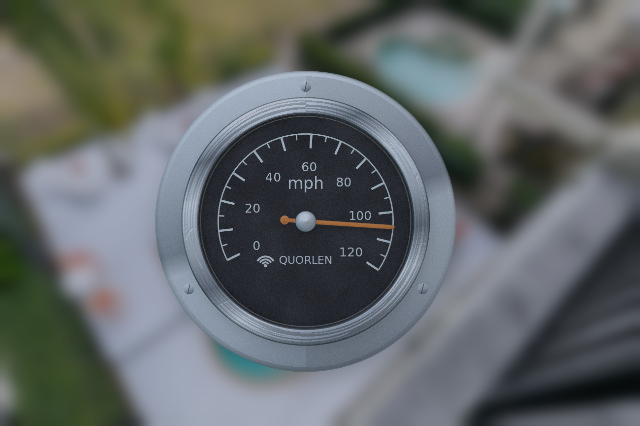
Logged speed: 105
